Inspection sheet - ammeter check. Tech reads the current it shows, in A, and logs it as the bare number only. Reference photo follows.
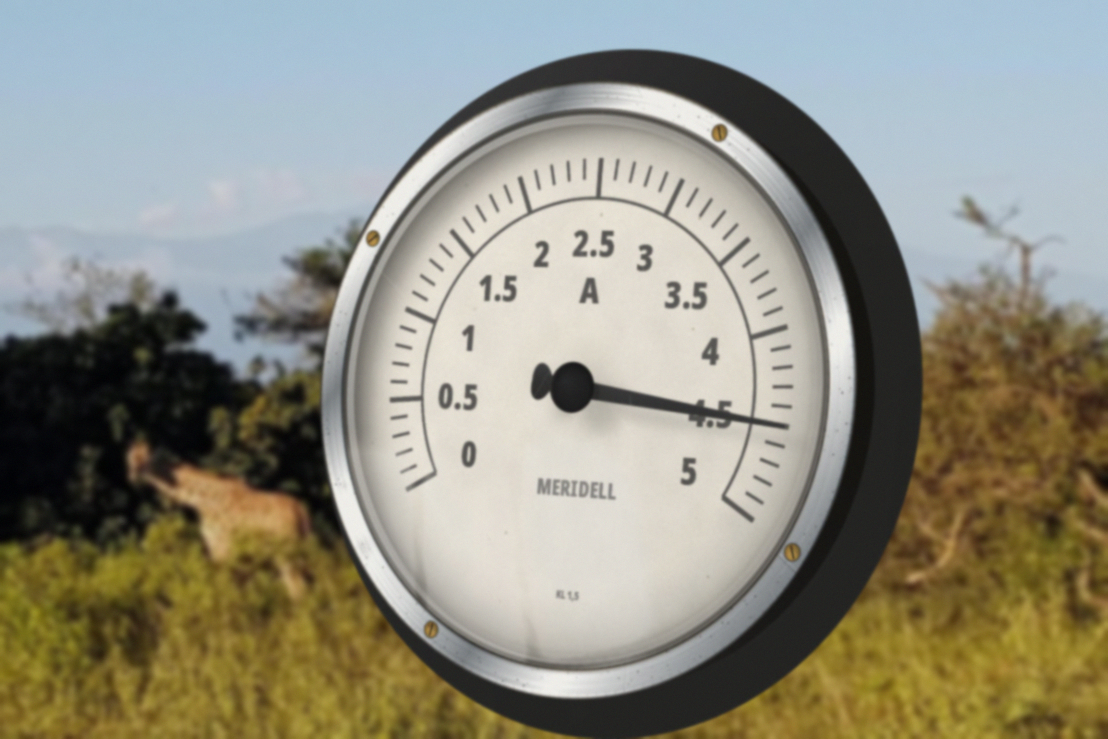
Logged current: 4.5
